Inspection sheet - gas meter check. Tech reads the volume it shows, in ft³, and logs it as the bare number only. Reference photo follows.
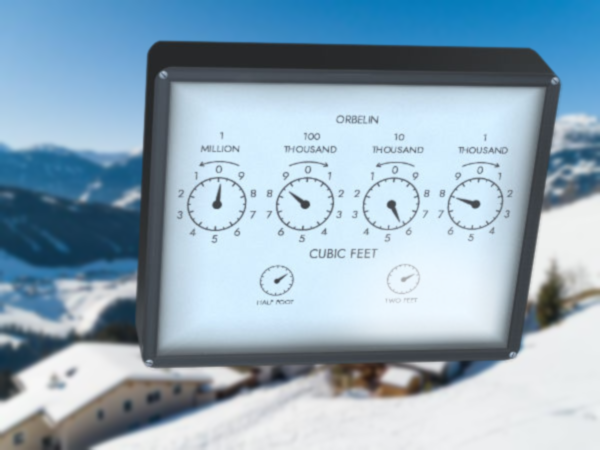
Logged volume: 985800
